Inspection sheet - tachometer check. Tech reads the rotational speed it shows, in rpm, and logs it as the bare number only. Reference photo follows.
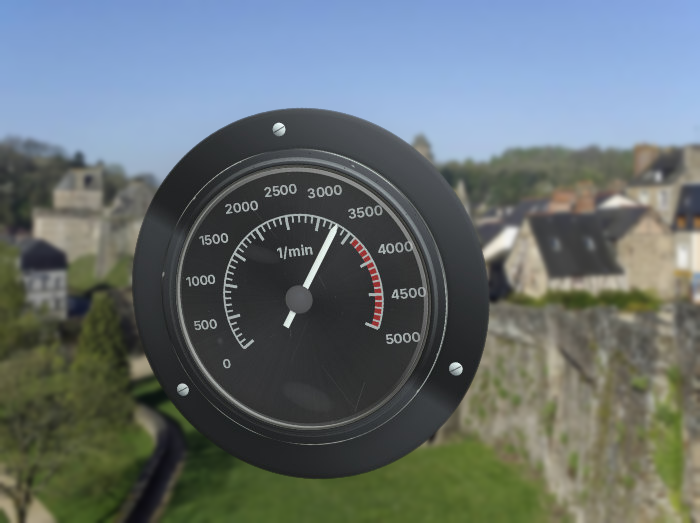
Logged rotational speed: 3300
